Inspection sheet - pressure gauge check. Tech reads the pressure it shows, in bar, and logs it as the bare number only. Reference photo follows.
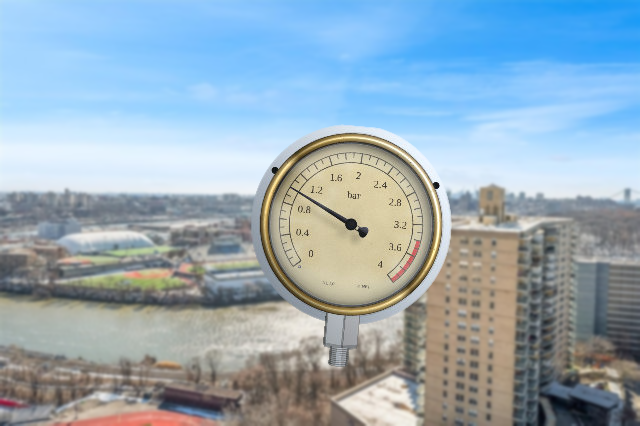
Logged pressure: 1
